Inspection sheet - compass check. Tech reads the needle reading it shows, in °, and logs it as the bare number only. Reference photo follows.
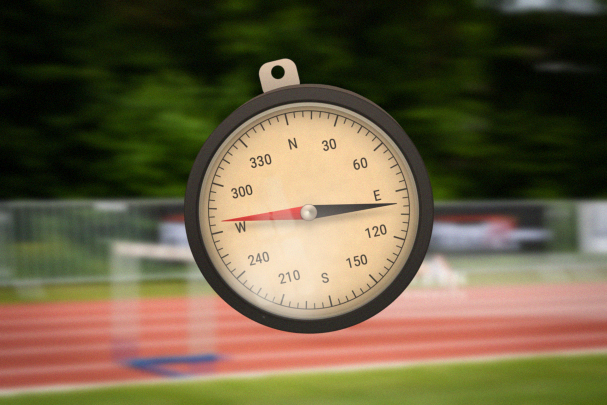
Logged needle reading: 277.5
